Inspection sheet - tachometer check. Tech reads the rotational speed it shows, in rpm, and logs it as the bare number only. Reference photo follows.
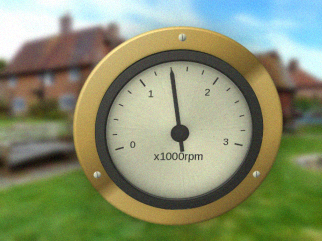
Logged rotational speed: 1400
